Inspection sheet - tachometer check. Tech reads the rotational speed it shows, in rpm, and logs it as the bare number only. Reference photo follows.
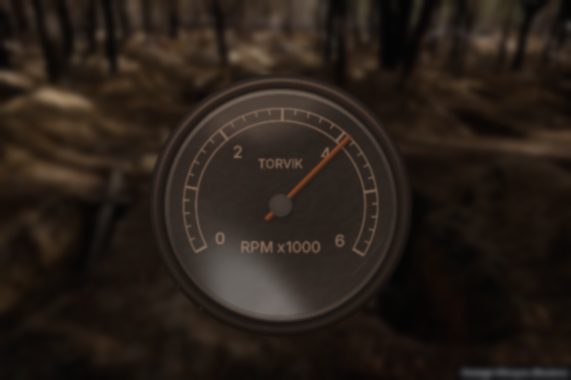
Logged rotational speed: 4100
